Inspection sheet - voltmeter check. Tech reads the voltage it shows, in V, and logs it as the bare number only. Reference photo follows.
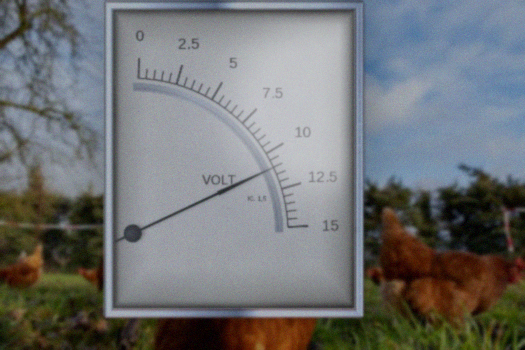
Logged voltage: 11
